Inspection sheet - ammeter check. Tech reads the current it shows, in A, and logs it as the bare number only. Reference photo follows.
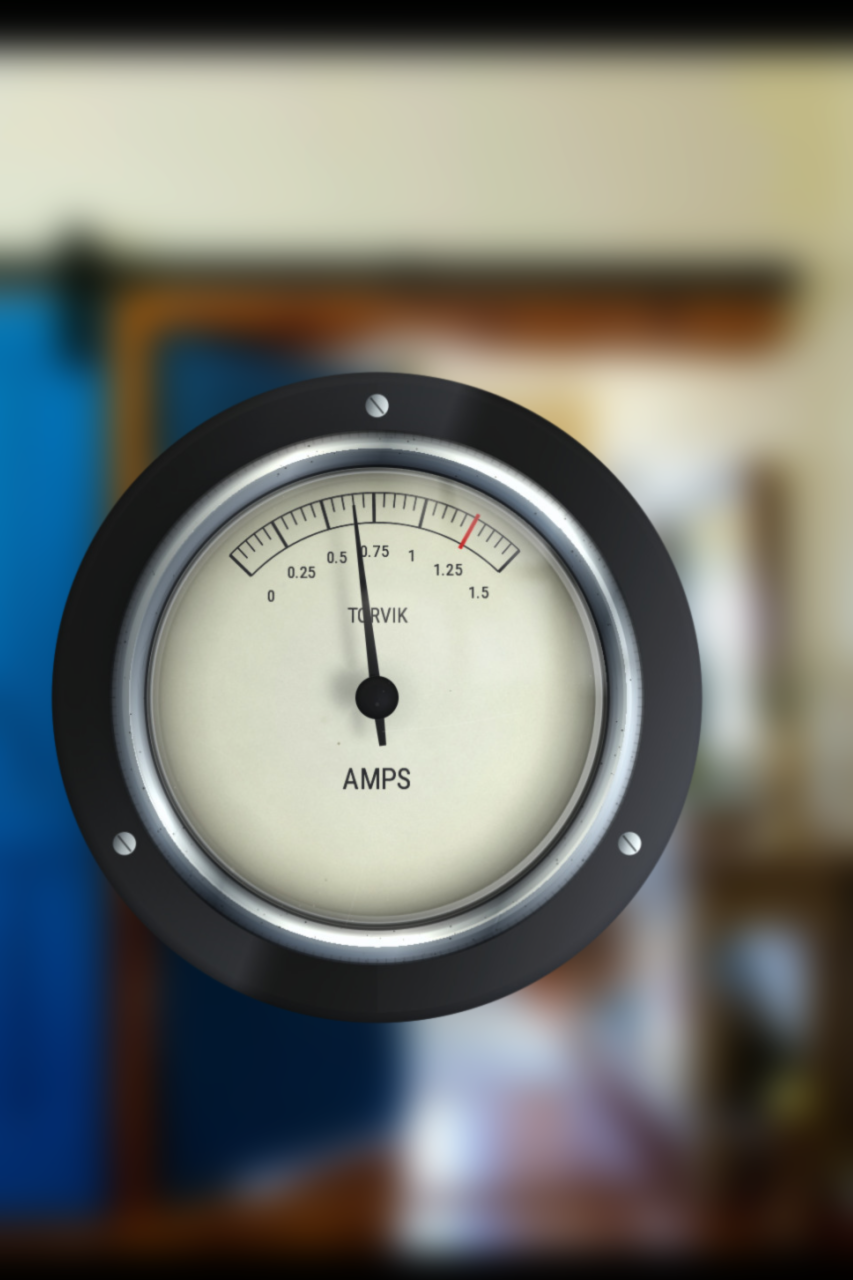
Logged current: 0.65
